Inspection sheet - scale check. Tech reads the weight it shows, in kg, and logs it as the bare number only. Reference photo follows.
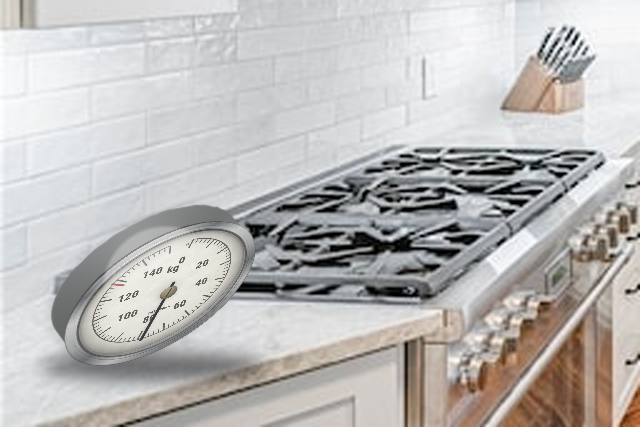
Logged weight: 80
